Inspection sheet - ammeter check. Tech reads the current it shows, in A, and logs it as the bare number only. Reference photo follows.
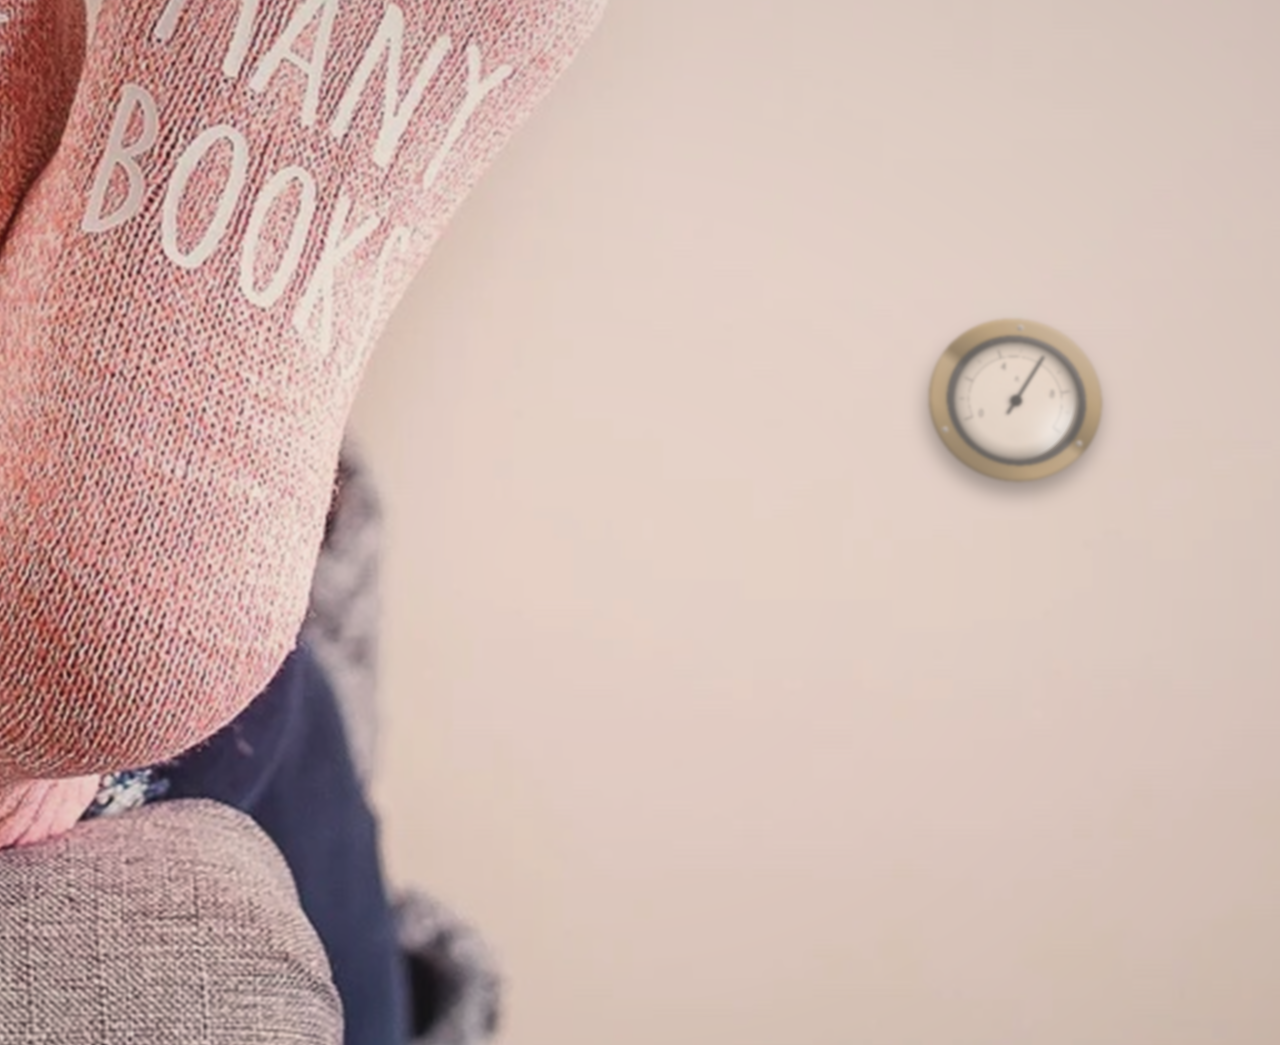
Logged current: 6
